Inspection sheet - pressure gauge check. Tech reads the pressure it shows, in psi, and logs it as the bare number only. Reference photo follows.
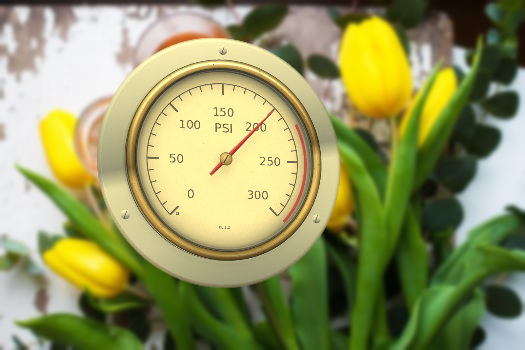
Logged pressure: 200
